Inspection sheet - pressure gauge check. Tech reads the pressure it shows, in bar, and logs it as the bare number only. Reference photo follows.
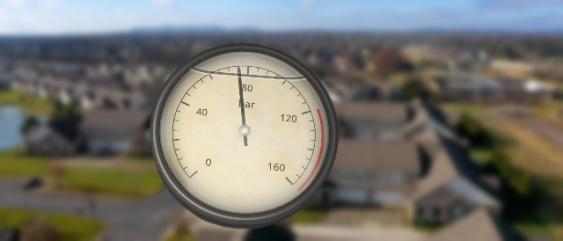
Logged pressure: 75
